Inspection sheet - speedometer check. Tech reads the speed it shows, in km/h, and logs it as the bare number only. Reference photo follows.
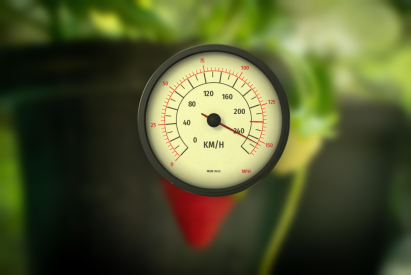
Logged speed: 245
